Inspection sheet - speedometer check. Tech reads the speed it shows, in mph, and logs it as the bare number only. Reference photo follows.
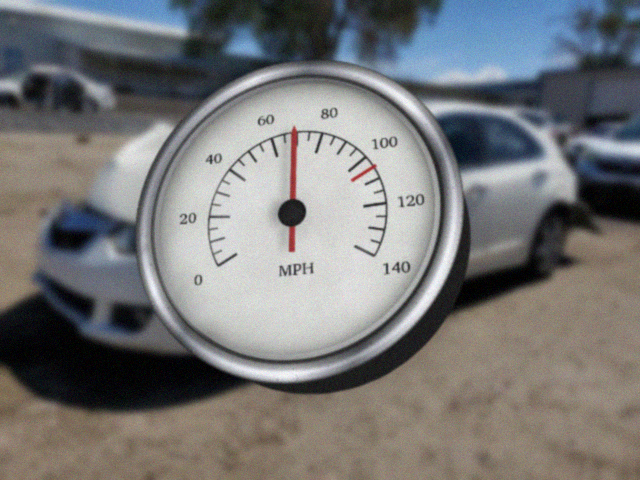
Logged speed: 70
